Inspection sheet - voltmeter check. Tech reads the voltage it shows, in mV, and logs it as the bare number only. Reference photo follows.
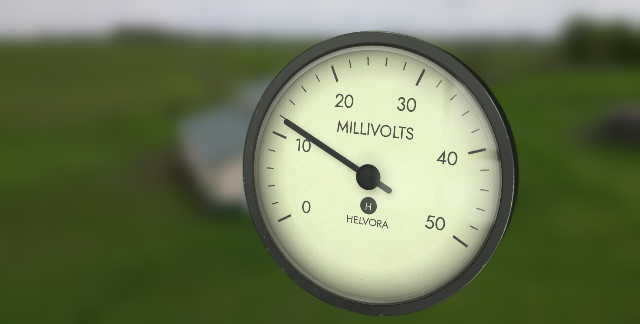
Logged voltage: 12
